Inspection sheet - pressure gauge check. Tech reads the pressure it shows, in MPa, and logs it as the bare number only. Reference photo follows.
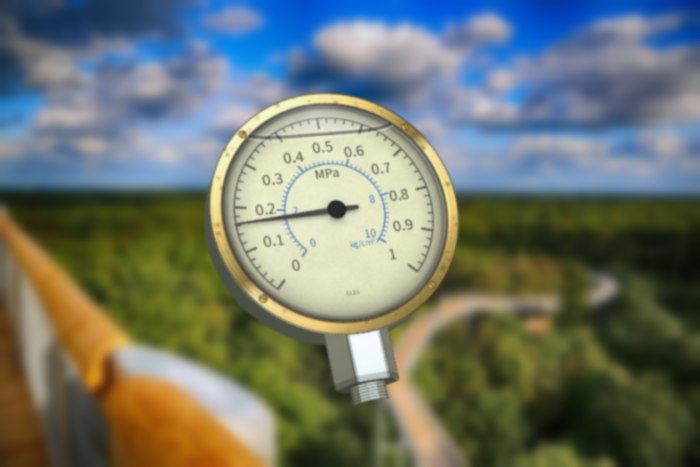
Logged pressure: 0.16
